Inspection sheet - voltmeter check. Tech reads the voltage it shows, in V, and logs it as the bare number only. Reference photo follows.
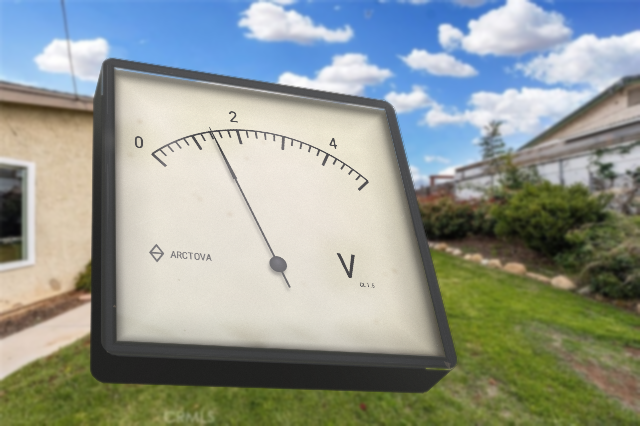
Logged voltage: 1.4
